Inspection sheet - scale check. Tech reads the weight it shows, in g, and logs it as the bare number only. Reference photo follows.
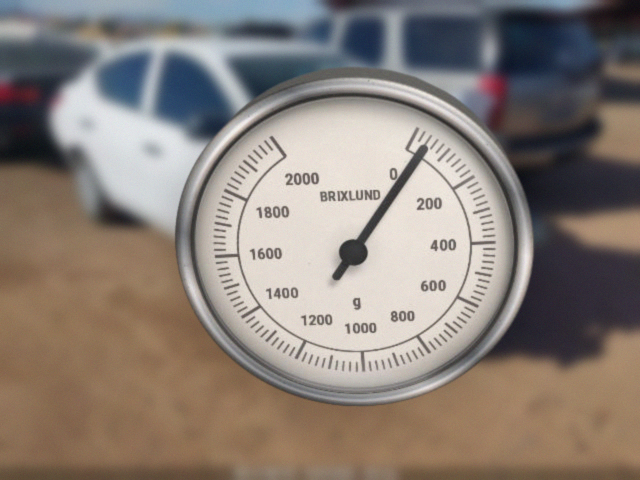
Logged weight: 40
